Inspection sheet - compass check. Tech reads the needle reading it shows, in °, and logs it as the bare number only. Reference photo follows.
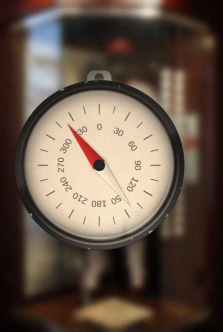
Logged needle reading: 322.5
